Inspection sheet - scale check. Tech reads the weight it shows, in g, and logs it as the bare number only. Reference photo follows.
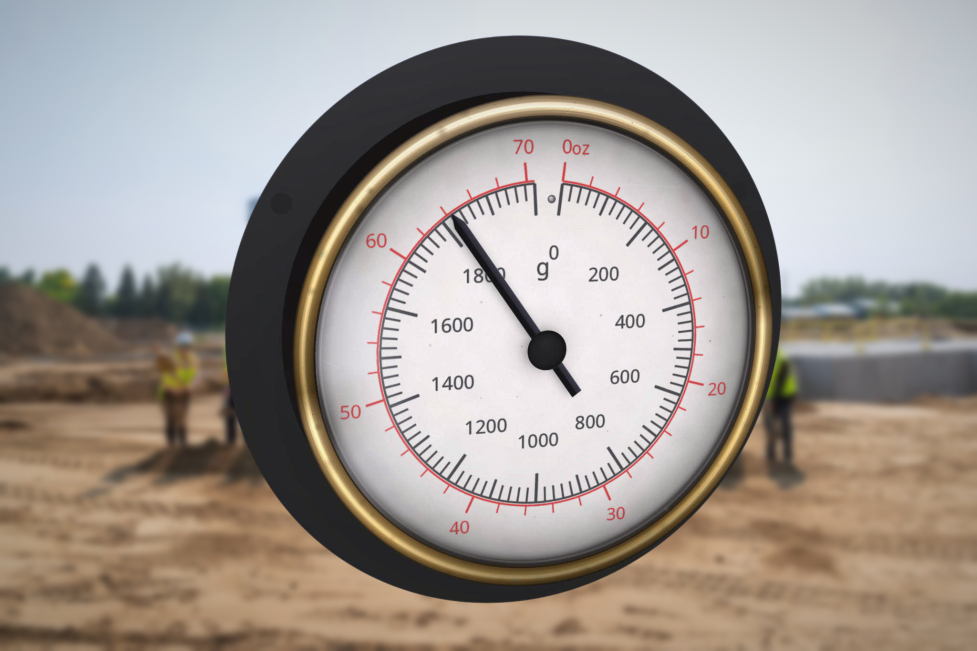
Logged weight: 1820
